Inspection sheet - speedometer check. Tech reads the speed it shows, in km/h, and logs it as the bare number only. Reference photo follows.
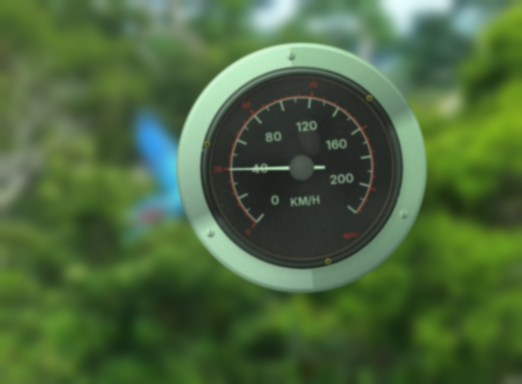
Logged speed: 40
